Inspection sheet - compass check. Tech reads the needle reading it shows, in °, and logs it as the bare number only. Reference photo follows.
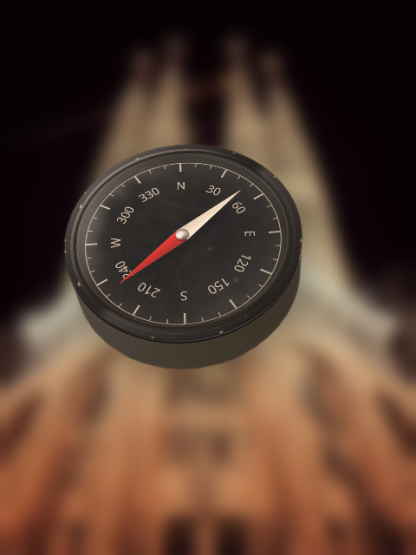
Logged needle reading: 230
